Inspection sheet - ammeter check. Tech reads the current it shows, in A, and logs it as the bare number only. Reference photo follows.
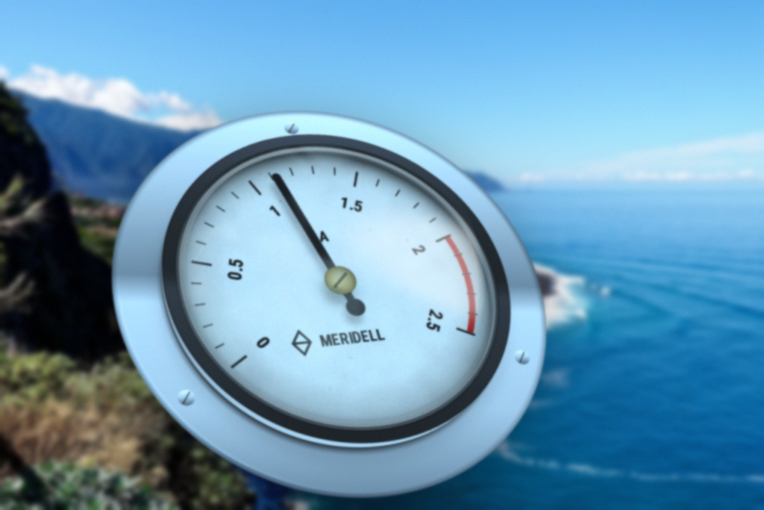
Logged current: 1.1
